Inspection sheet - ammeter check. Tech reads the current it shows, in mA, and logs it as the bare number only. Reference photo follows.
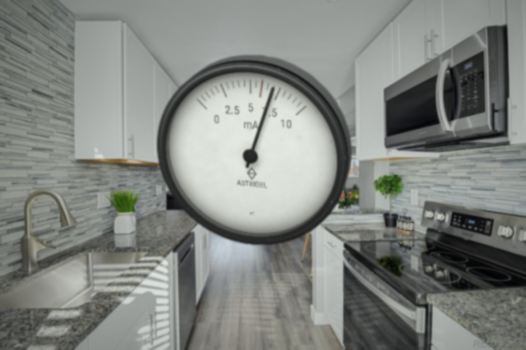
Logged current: 7
